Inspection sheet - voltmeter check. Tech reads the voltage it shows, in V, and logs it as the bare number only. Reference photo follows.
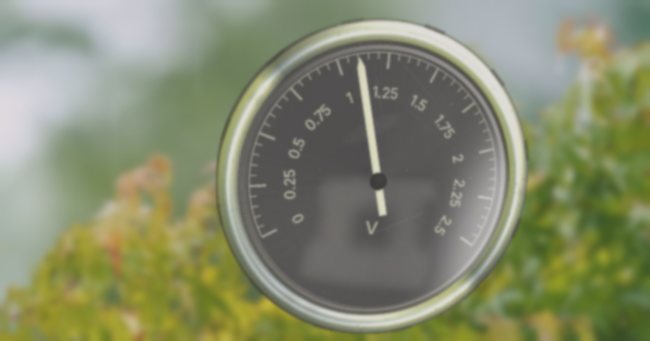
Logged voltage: 1.1
